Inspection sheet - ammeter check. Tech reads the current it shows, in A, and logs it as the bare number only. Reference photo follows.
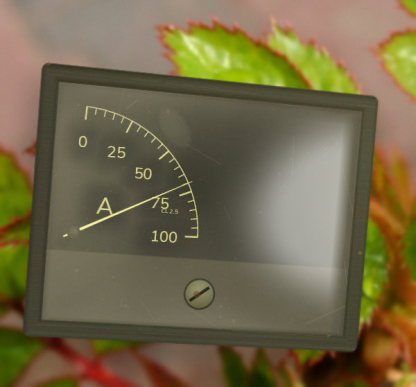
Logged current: 70
